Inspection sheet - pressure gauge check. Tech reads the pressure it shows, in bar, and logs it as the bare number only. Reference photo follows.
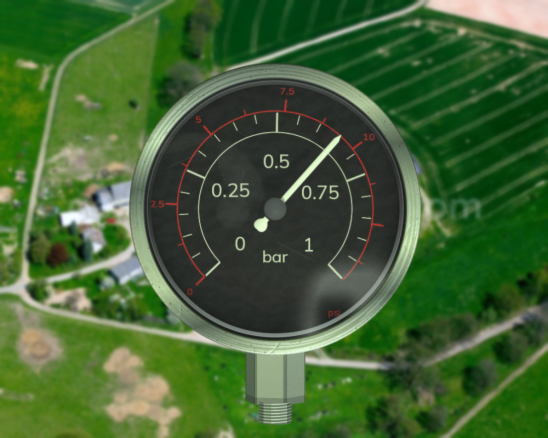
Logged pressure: 0.65
